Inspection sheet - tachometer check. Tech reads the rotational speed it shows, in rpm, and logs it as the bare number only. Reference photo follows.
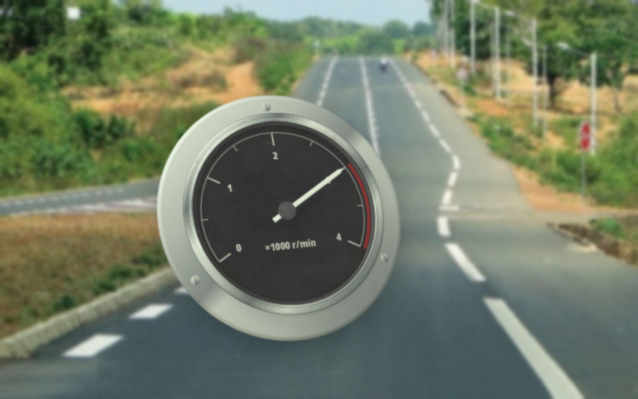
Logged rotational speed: 3000
